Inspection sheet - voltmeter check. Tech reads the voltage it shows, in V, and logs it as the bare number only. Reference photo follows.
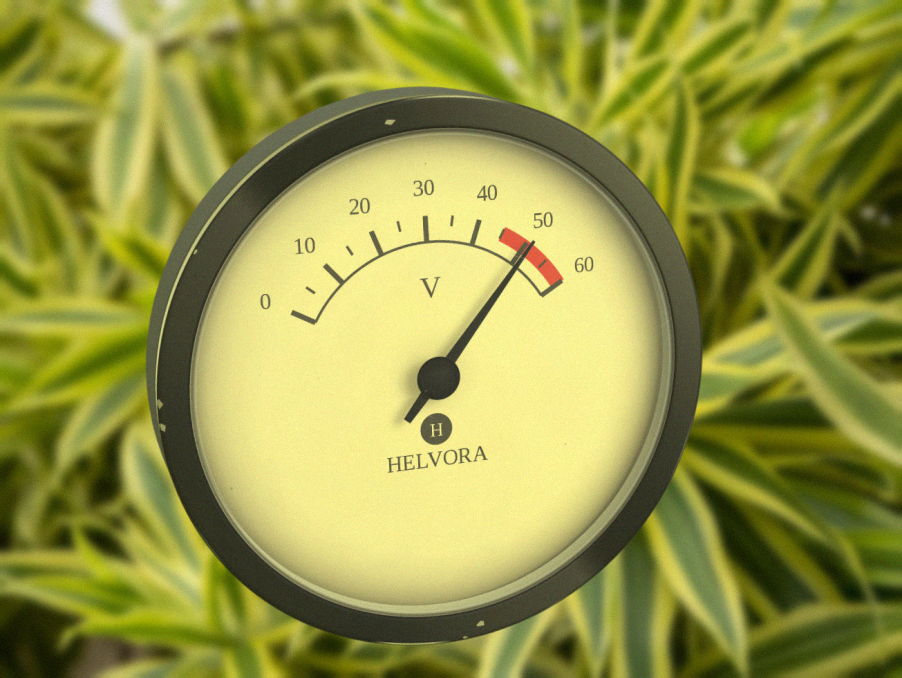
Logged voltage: 50
